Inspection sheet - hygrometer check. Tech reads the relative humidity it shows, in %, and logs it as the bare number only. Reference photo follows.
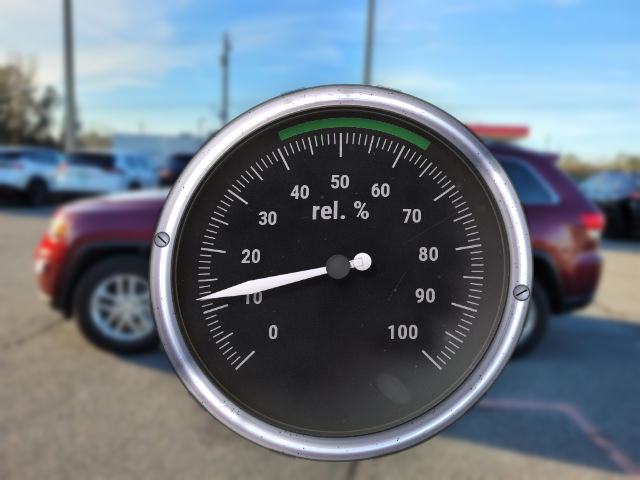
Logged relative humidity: 12
